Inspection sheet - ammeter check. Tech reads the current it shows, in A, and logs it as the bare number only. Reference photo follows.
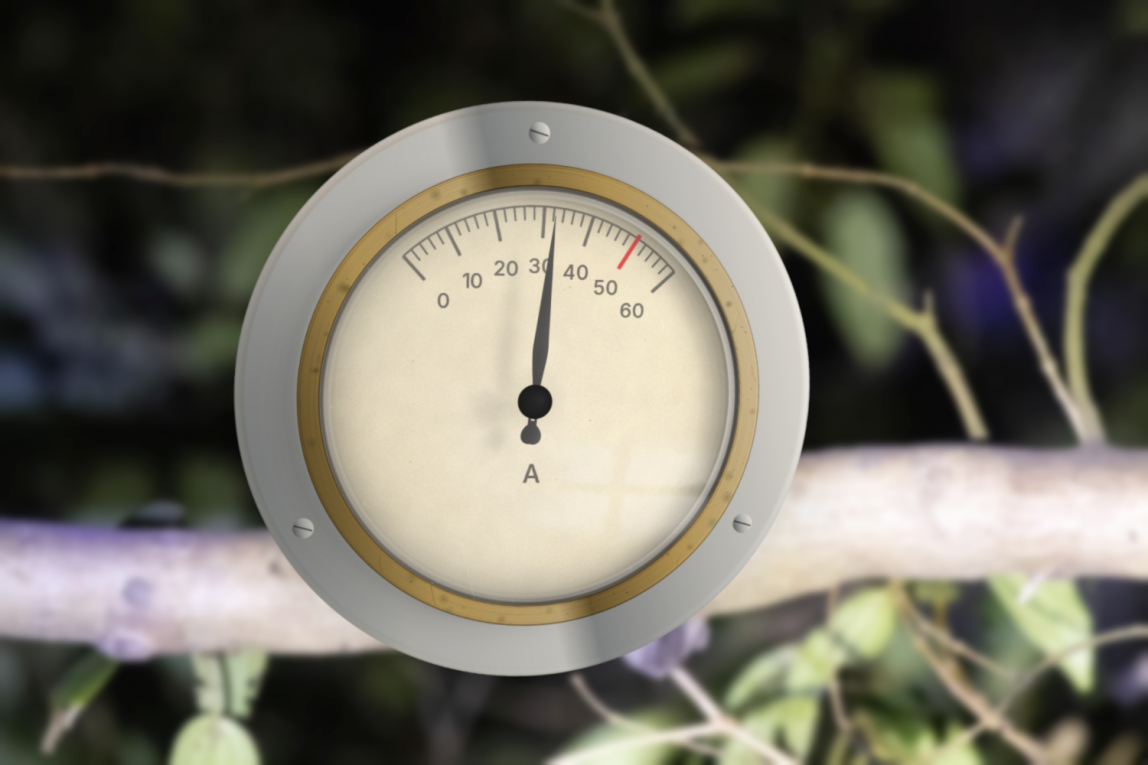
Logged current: 32
